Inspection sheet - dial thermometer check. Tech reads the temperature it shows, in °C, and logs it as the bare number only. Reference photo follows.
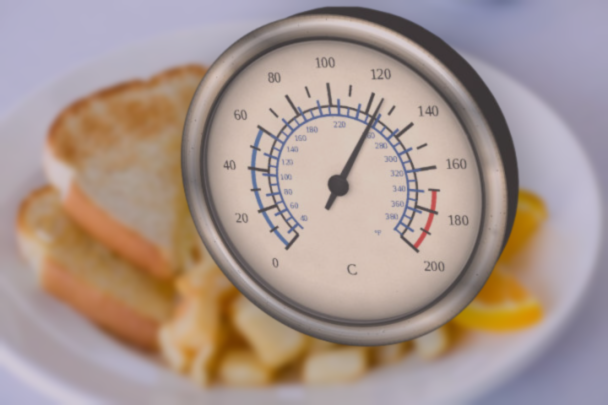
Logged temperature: 125
